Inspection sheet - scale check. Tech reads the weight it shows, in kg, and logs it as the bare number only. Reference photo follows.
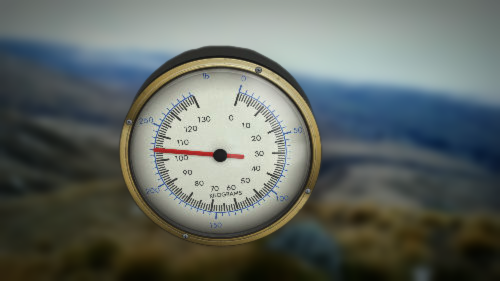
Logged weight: 105
